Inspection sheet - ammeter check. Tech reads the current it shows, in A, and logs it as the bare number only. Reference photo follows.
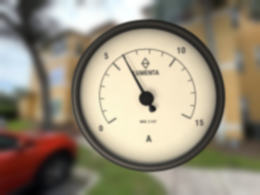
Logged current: 6
